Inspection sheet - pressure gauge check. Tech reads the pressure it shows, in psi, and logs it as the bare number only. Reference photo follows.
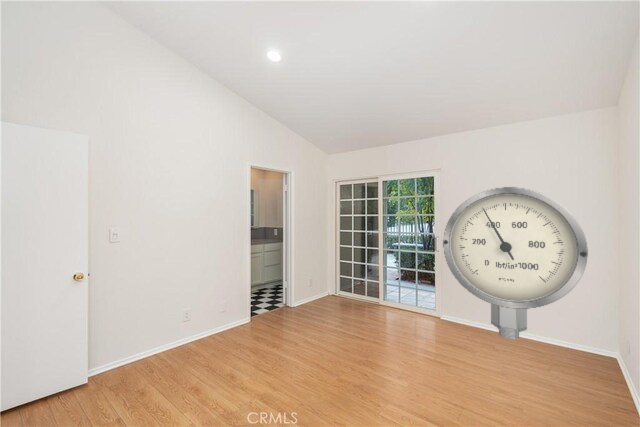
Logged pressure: 400
